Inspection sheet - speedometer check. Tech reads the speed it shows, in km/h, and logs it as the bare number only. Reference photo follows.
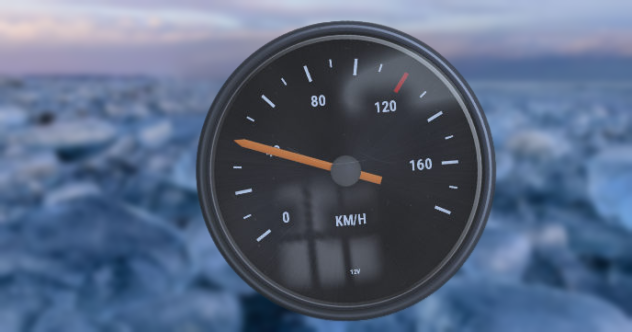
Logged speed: 40
